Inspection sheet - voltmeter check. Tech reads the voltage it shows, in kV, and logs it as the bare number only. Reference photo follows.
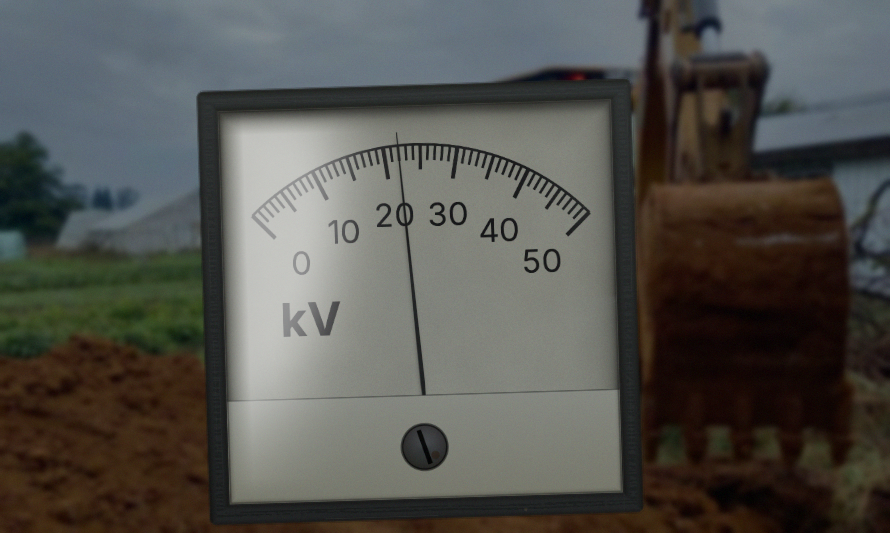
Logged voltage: 22
